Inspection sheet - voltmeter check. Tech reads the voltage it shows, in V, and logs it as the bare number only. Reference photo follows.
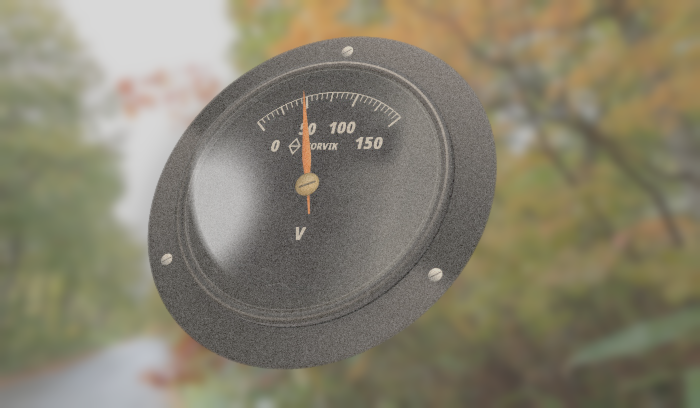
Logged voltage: 50
